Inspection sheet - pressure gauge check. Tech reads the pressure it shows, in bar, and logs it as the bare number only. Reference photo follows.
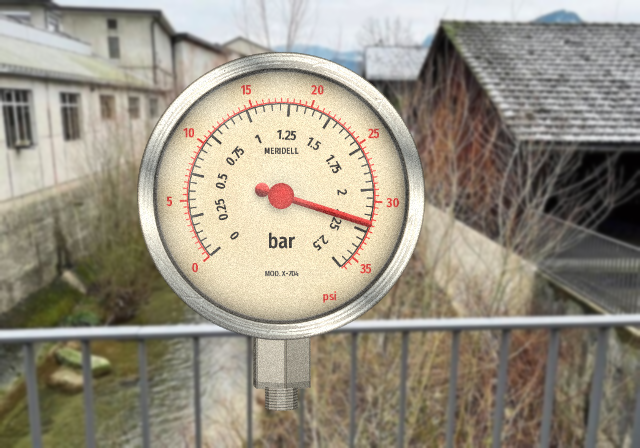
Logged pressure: 2.2
